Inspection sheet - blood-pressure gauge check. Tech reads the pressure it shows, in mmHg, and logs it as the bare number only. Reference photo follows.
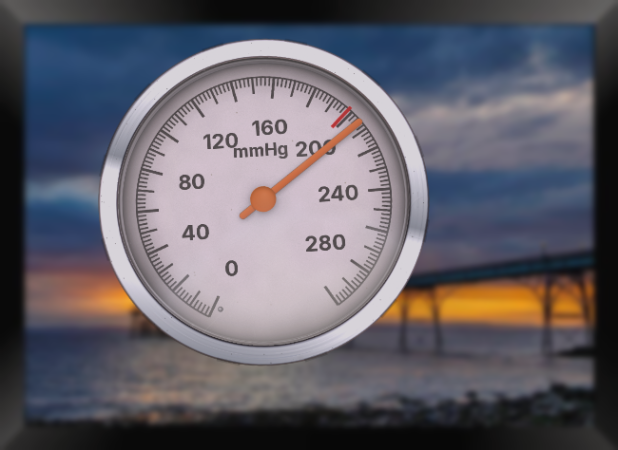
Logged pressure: 206
